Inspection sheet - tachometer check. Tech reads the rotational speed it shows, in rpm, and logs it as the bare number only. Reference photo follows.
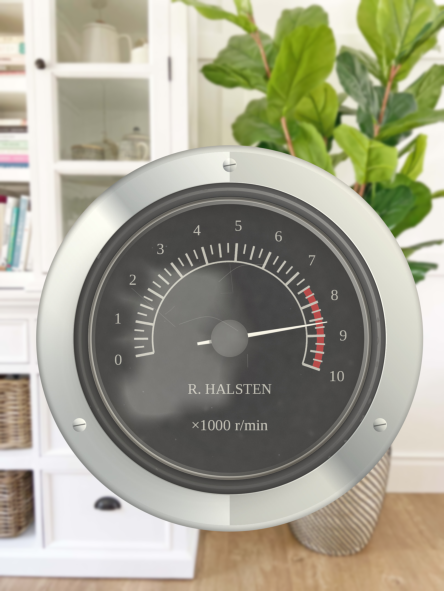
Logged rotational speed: 8625
